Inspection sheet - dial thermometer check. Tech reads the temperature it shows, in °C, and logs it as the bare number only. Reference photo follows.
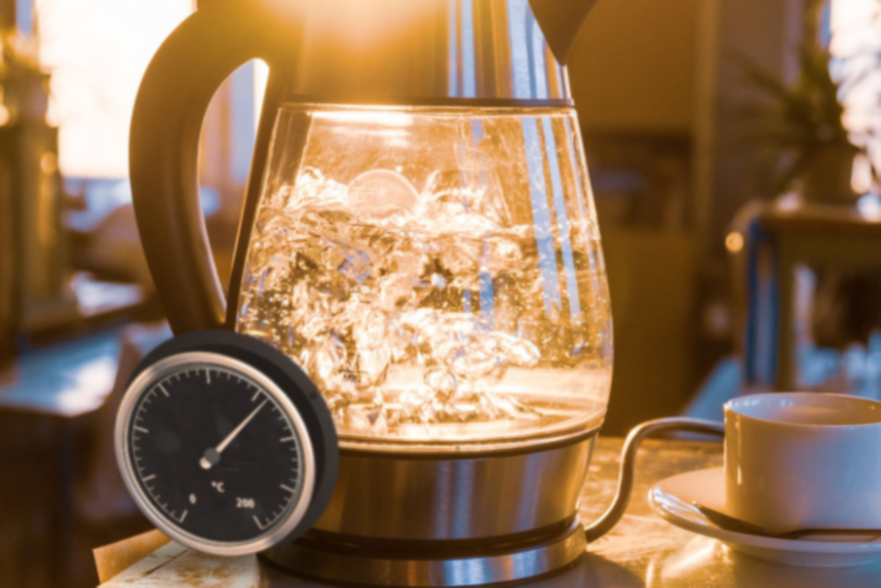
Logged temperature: 130
